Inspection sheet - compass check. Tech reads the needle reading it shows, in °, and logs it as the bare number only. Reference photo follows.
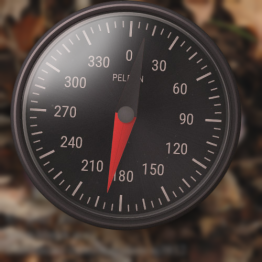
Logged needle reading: 190
